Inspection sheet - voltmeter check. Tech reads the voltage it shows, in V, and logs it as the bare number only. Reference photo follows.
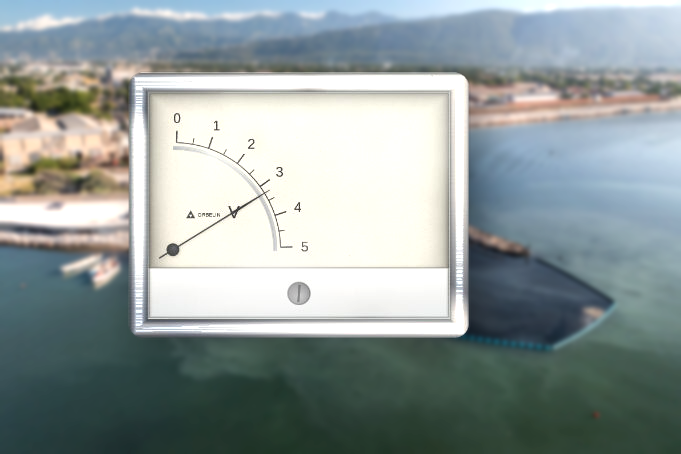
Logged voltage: 3.25
